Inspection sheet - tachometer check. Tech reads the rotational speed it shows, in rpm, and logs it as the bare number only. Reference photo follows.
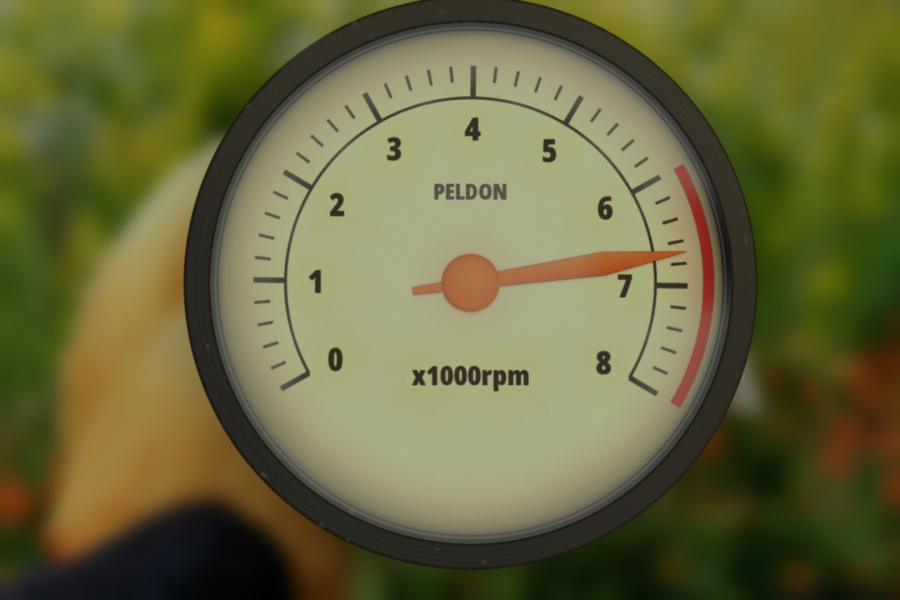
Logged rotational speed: 6700
